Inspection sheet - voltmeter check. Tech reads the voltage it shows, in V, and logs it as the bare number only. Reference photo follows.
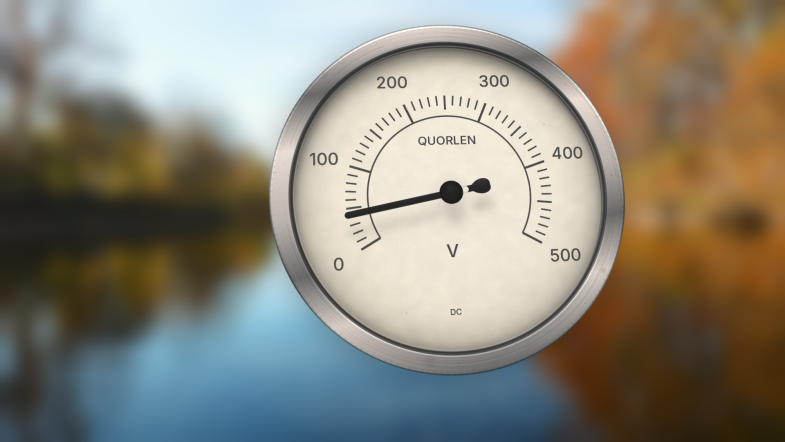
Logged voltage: 40
